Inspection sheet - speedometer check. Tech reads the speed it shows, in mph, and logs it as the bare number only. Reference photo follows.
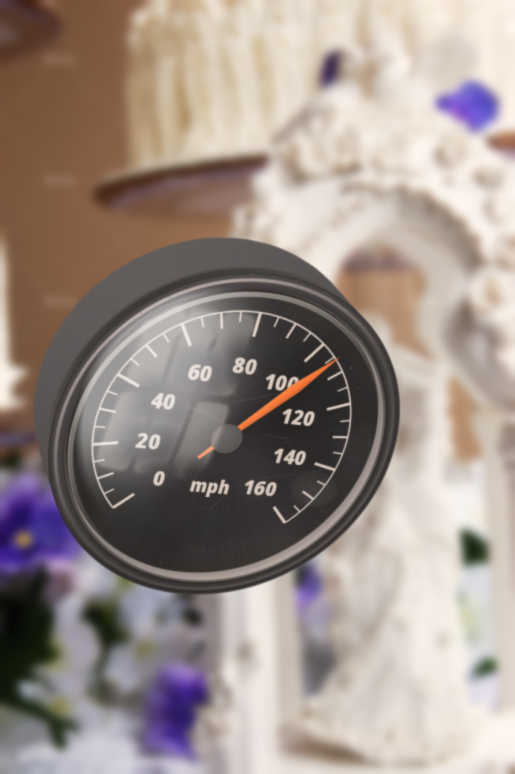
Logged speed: 105
